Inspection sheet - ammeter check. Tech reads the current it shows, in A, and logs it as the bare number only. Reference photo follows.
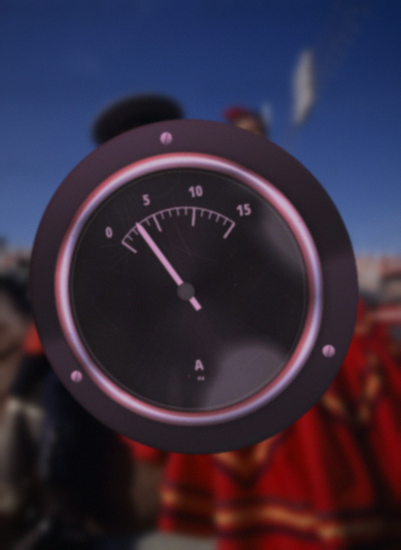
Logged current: 3
